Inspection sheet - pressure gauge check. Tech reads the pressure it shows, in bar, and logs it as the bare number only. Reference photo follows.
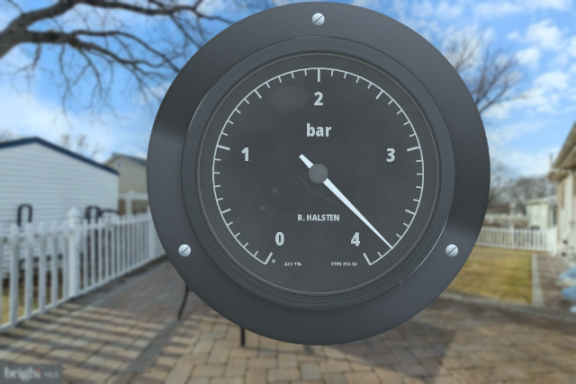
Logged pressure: 3.8
